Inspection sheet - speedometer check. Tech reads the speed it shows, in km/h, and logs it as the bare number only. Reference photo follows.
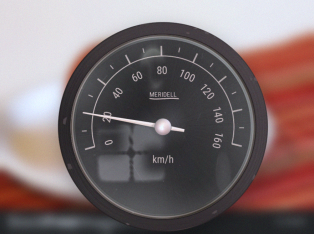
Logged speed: 20
